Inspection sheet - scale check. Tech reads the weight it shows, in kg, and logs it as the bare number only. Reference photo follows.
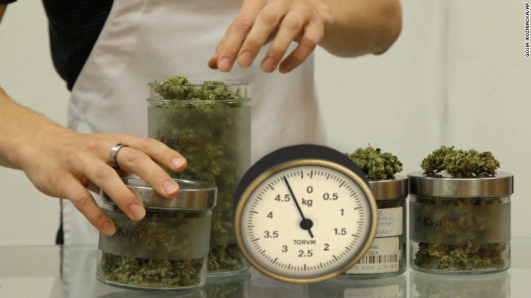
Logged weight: 4.75
